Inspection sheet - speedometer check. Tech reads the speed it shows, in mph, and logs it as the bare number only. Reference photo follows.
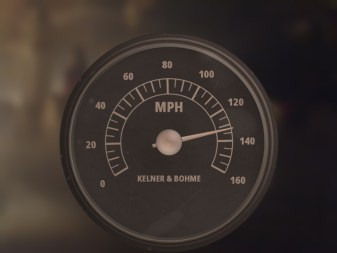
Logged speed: 132.5
